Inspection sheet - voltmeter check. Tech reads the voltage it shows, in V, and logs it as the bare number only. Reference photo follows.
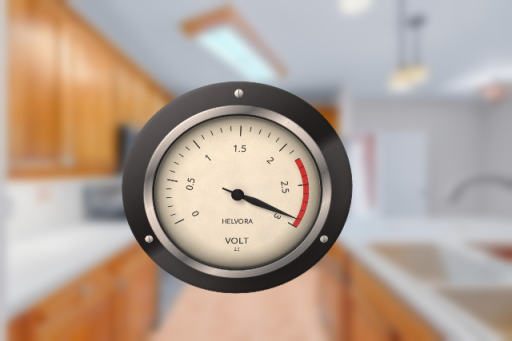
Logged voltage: 2.9
